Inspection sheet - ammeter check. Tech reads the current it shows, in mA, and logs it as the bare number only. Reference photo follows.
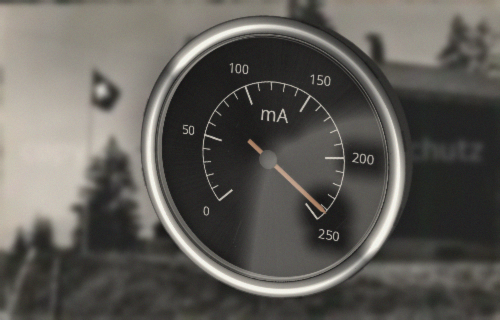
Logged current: 240
